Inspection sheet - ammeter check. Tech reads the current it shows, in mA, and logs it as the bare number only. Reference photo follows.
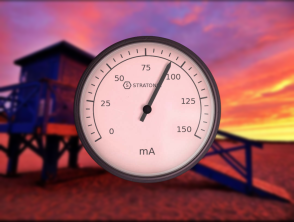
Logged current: 92.5
